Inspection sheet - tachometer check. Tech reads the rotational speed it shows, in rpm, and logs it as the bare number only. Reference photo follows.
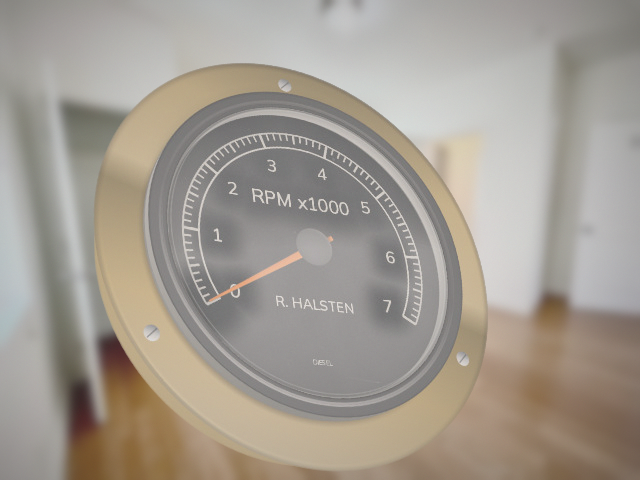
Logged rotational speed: 0
